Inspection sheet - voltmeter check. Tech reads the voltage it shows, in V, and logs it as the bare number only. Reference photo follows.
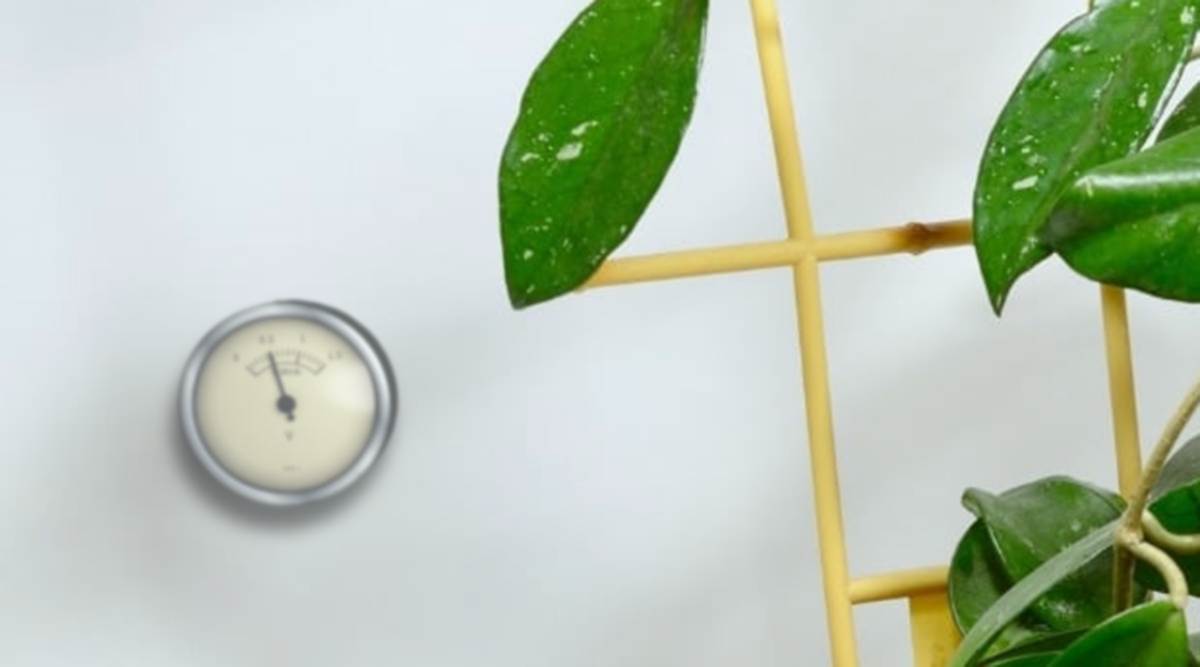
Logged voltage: 0.5
